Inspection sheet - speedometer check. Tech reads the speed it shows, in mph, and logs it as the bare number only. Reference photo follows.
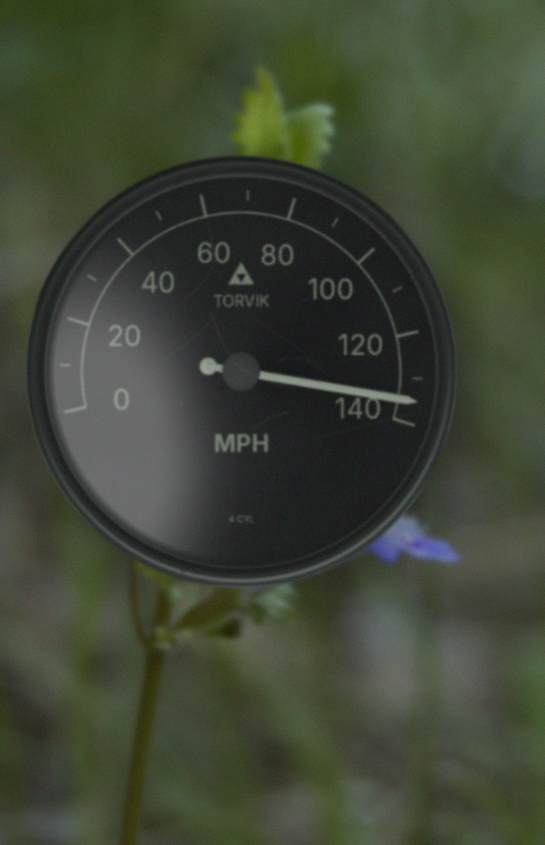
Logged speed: 135
